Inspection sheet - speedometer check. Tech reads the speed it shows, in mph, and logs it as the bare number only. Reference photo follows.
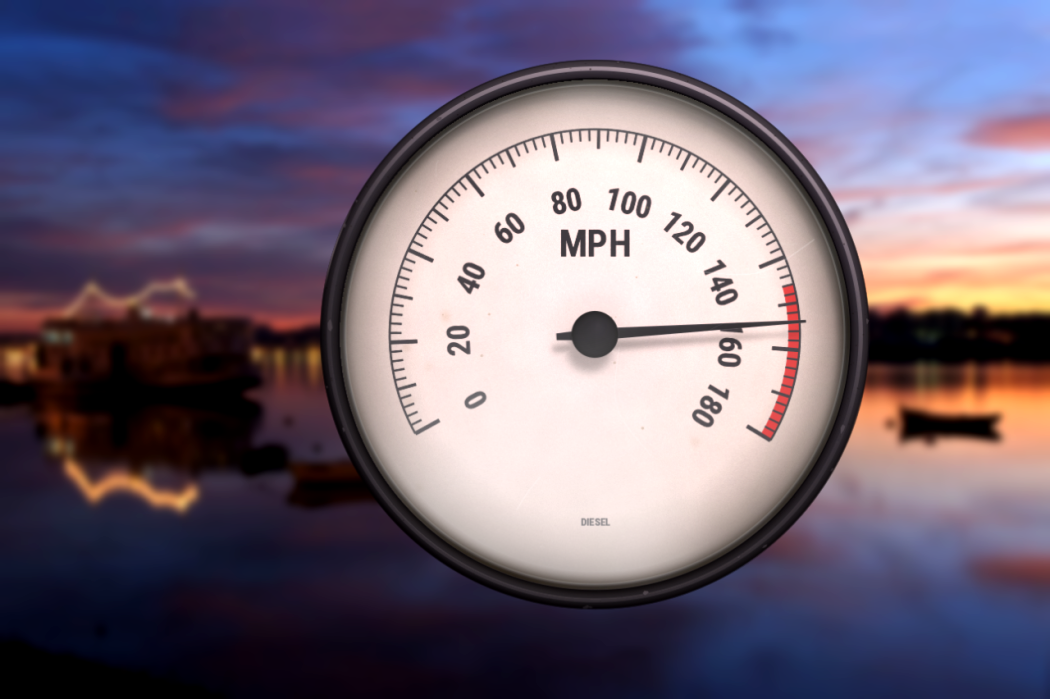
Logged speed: 154
